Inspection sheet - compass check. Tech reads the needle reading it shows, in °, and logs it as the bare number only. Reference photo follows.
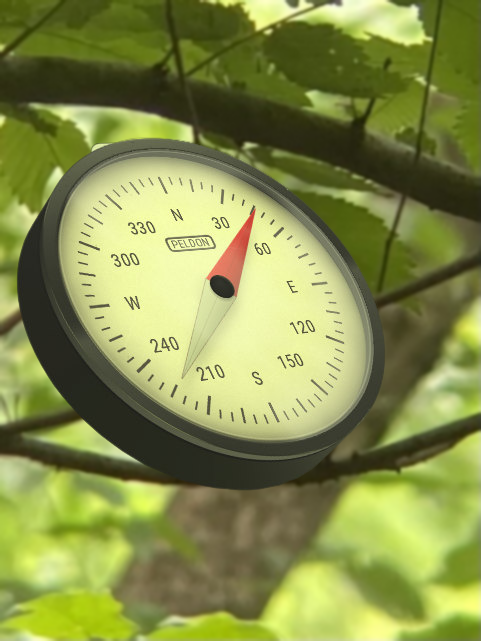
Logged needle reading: 45
